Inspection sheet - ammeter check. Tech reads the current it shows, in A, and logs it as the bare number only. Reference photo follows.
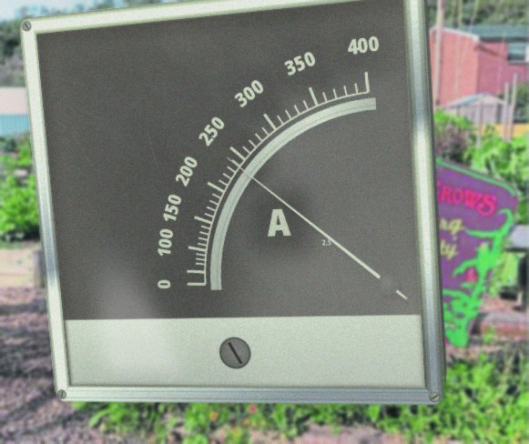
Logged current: 240
